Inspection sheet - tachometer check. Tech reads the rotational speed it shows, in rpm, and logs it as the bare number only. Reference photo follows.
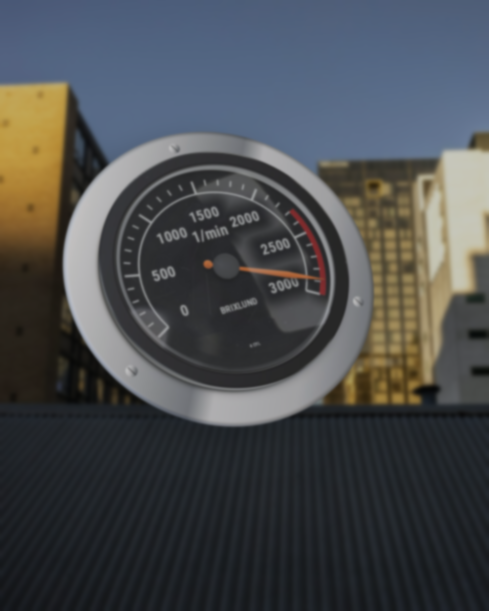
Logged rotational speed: 2900
